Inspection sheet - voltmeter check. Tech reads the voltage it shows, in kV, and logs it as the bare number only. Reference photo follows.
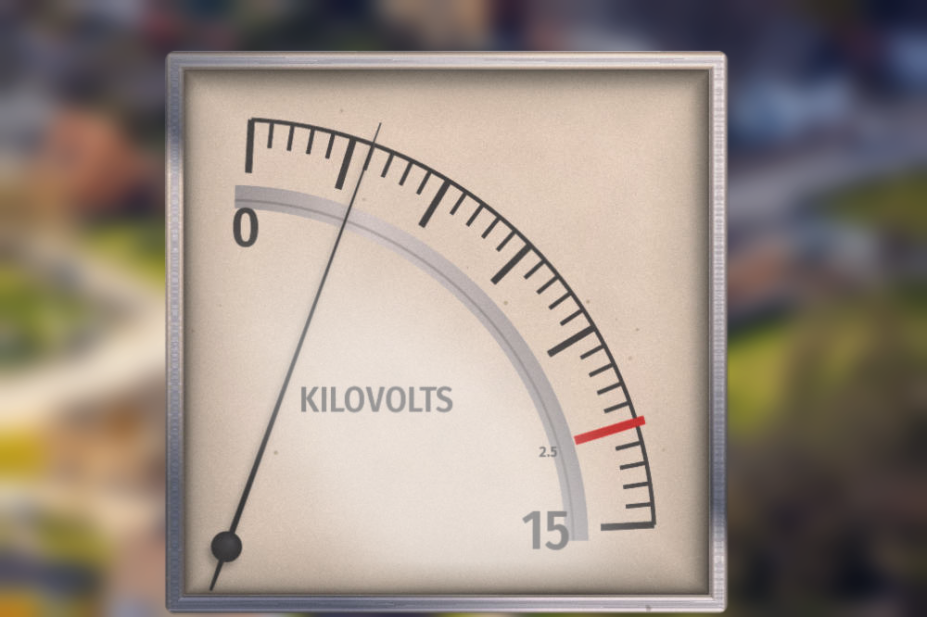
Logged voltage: 3
